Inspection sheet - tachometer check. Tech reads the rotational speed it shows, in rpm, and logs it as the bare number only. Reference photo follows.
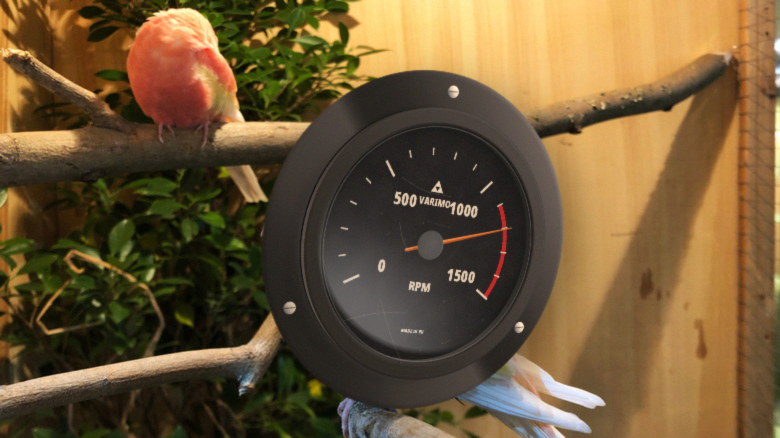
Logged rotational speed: 1200
